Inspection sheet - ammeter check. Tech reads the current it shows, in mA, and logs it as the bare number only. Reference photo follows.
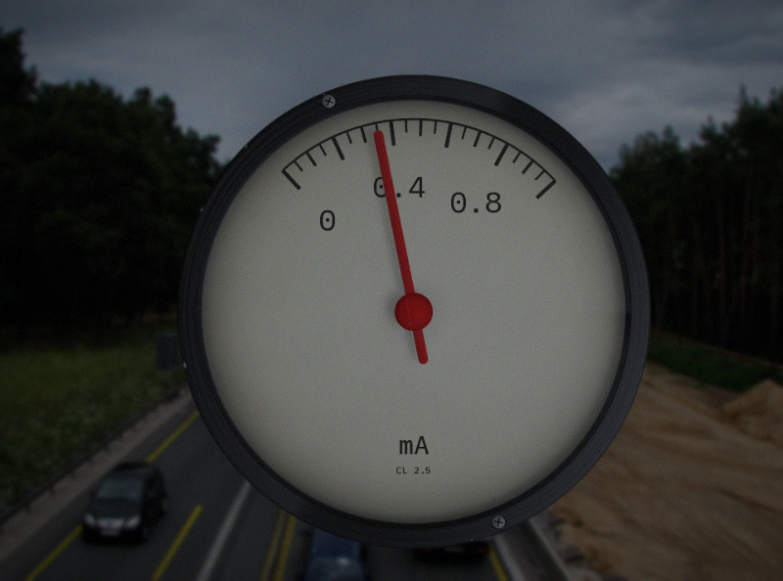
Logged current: 0.35
